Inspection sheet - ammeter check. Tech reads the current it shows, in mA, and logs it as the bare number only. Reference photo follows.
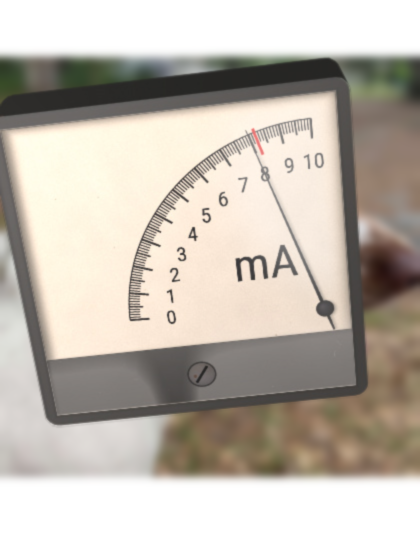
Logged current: 8
